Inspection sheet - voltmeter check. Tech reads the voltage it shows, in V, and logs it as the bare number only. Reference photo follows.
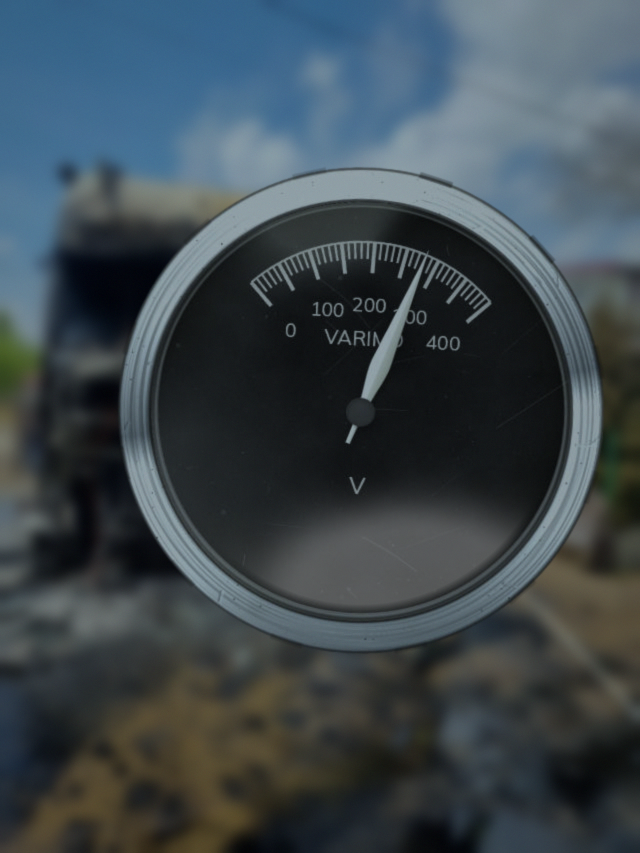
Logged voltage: 280
